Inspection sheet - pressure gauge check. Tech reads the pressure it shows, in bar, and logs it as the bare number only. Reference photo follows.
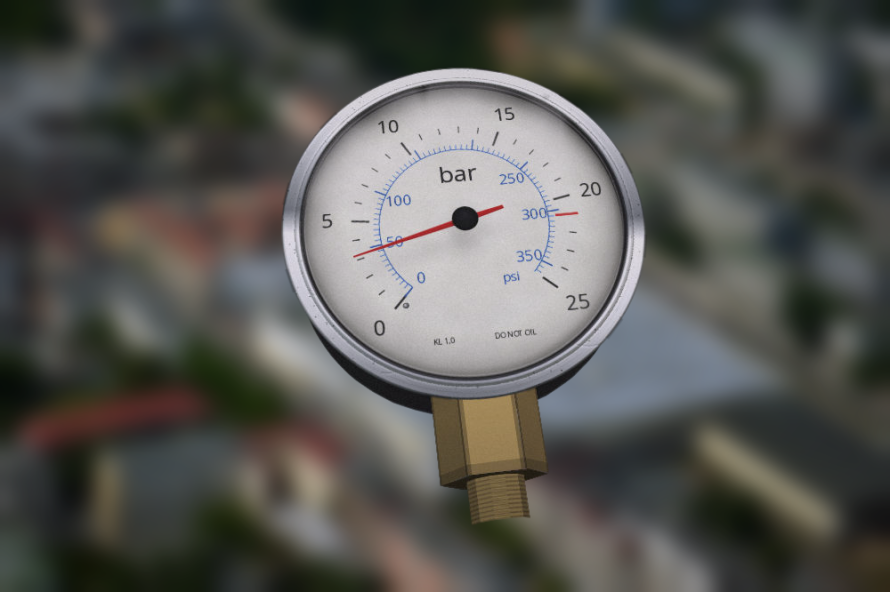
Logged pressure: 3
